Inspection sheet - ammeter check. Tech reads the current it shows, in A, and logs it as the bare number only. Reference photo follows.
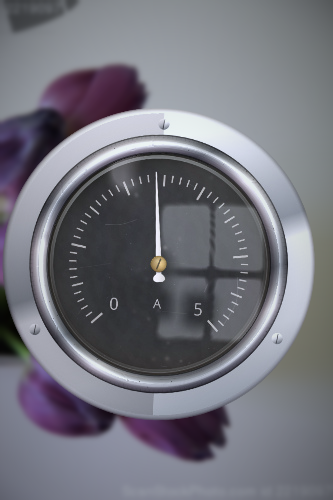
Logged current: 2.4
